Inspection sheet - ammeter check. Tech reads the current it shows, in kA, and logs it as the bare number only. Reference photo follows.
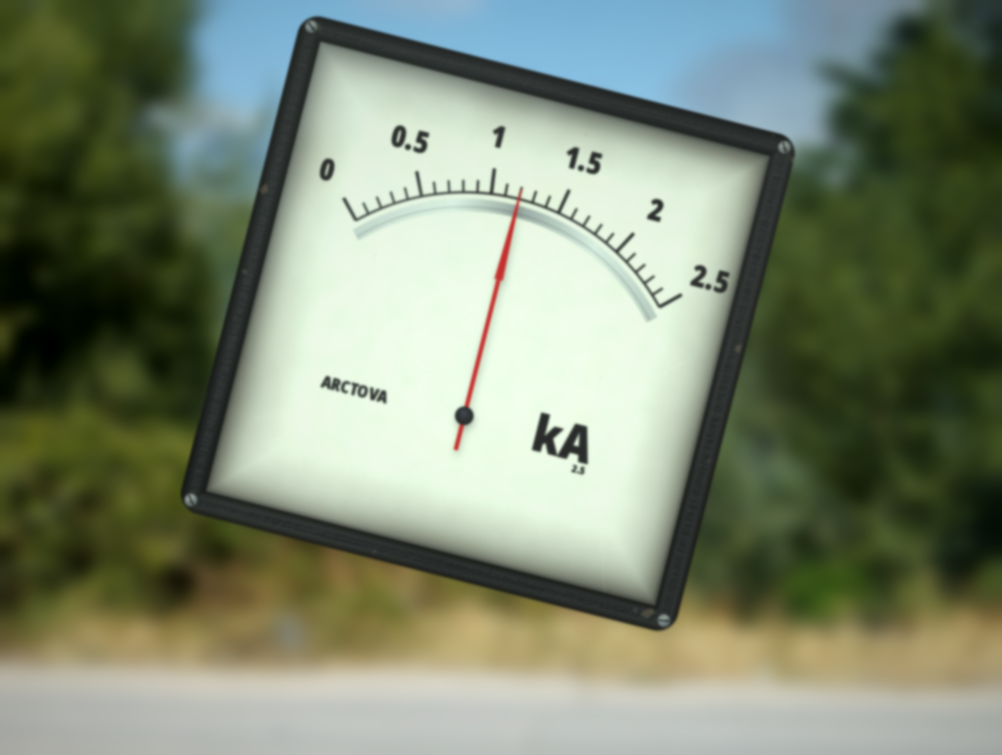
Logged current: 1.2
